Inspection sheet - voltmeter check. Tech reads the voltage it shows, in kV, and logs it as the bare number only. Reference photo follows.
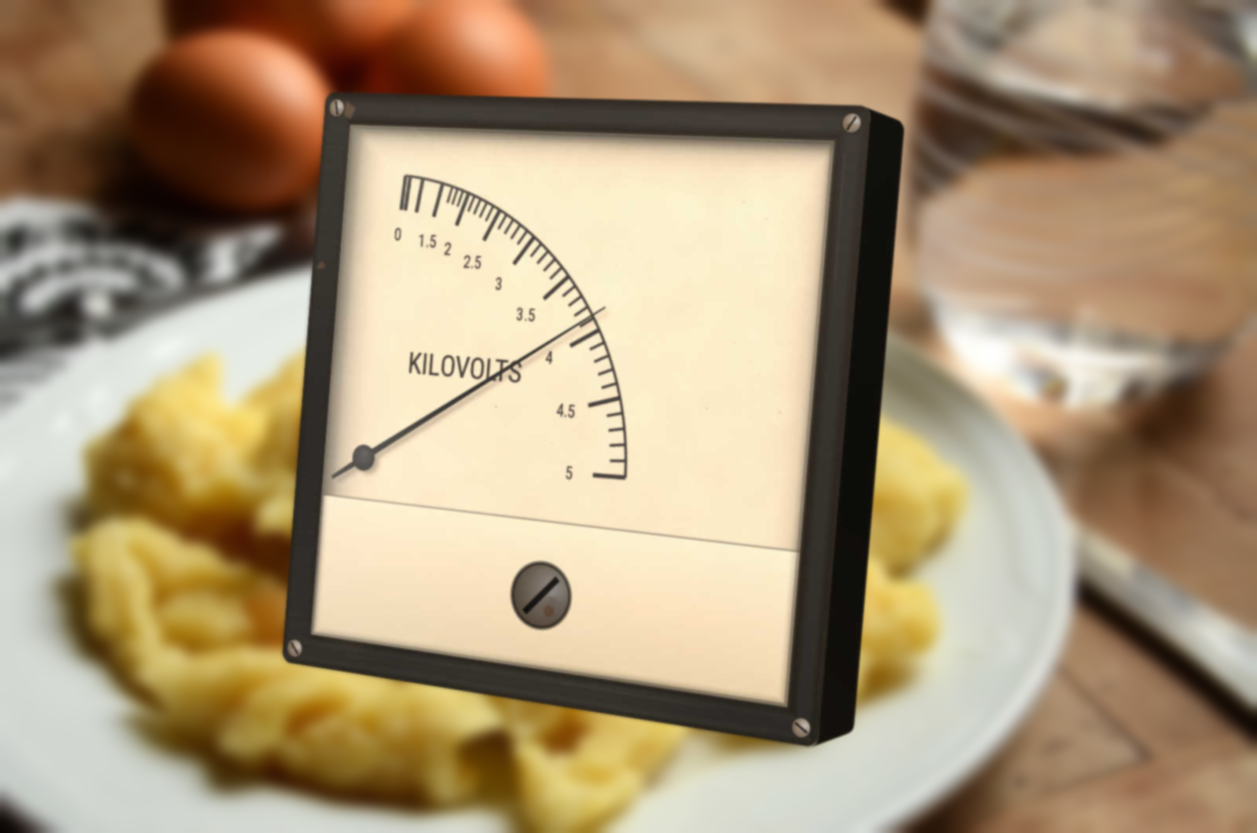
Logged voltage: 3.9
